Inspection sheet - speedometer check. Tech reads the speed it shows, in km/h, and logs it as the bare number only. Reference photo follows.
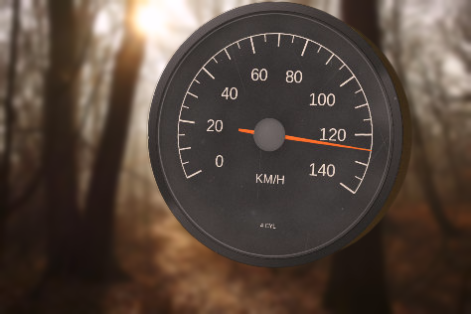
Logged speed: 125
